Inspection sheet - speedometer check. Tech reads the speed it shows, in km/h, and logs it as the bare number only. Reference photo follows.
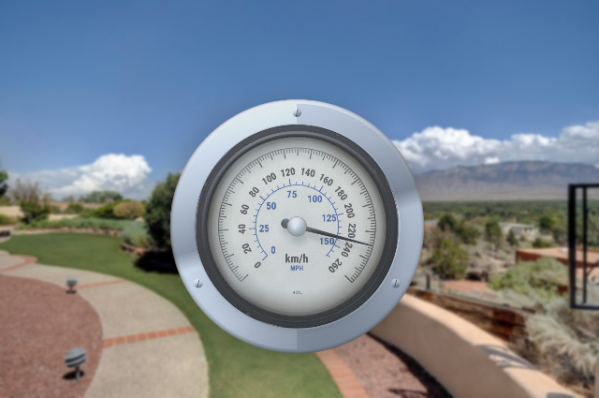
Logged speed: 230
